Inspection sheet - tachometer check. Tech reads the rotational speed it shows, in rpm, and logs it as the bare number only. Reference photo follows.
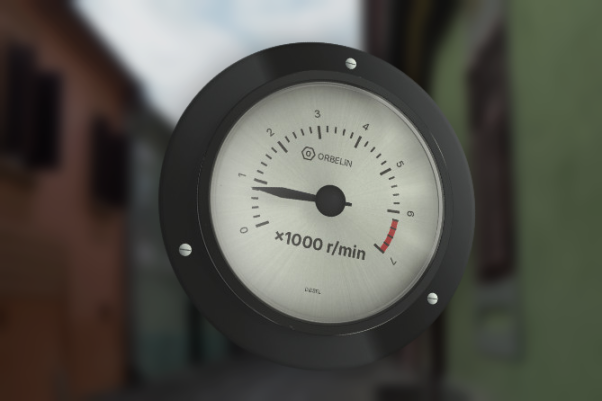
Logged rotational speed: 800
